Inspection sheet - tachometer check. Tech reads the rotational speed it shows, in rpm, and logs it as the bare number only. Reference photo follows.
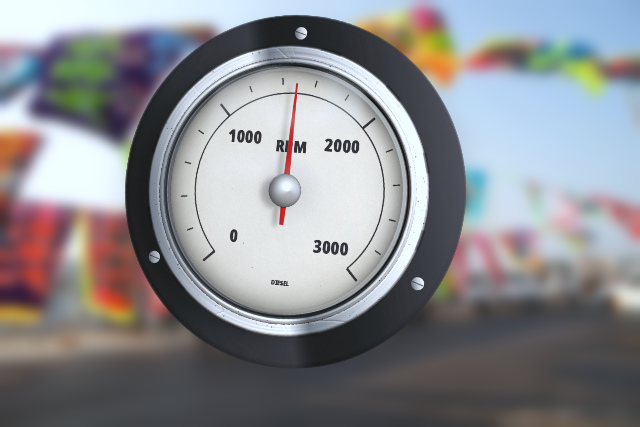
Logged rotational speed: 1500
